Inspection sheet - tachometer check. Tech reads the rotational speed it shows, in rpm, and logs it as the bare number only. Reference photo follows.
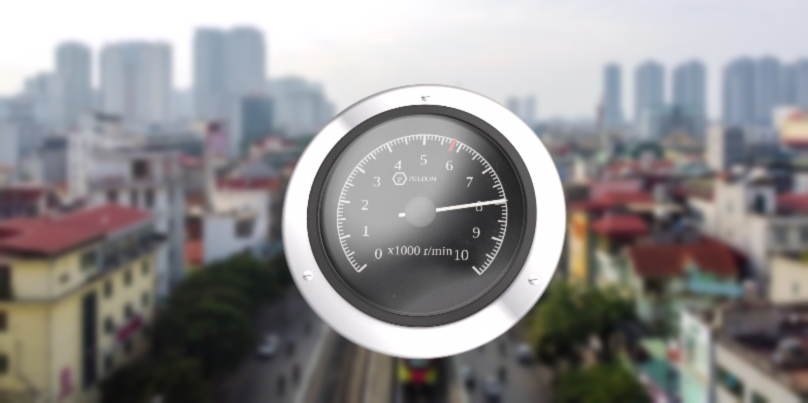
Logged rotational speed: 8000
